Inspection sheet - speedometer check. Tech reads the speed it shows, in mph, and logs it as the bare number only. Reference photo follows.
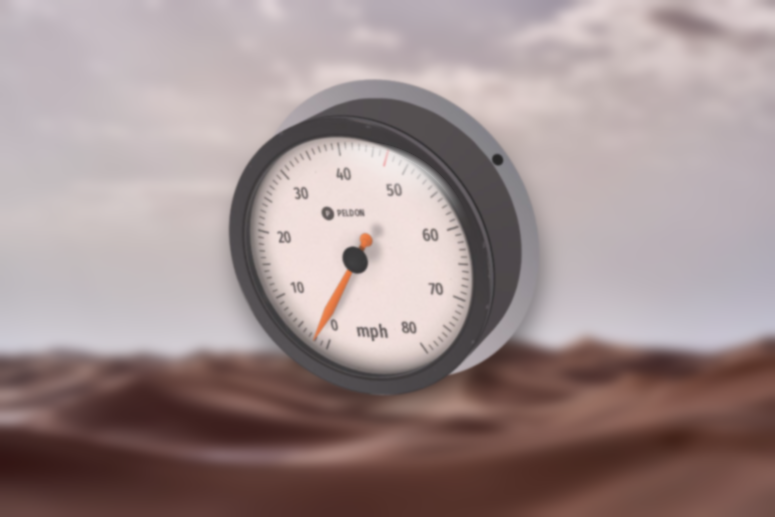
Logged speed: 2
